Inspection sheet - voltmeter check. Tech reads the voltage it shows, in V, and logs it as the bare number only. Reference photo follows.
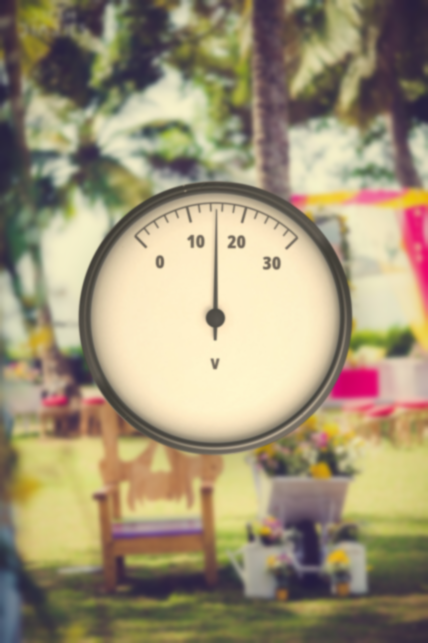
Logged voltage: 15
